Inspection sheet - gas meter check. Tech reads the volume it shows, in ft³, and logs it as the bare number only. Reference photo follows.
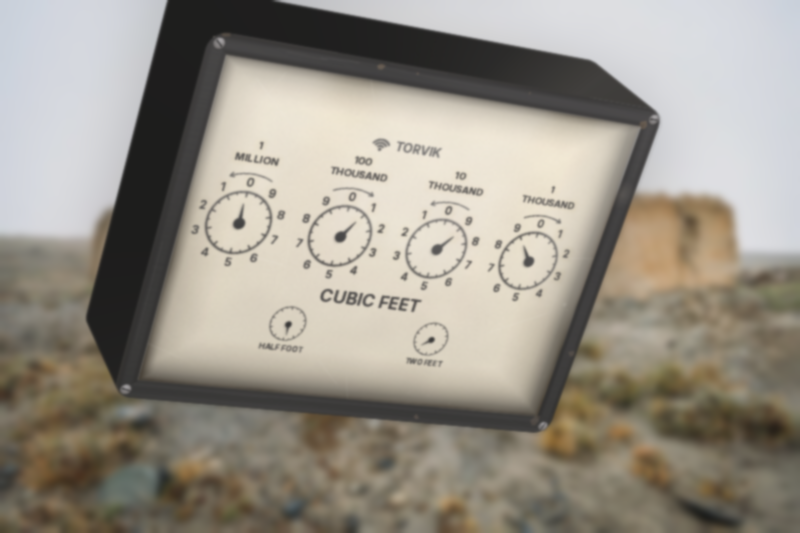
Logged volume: 8900
